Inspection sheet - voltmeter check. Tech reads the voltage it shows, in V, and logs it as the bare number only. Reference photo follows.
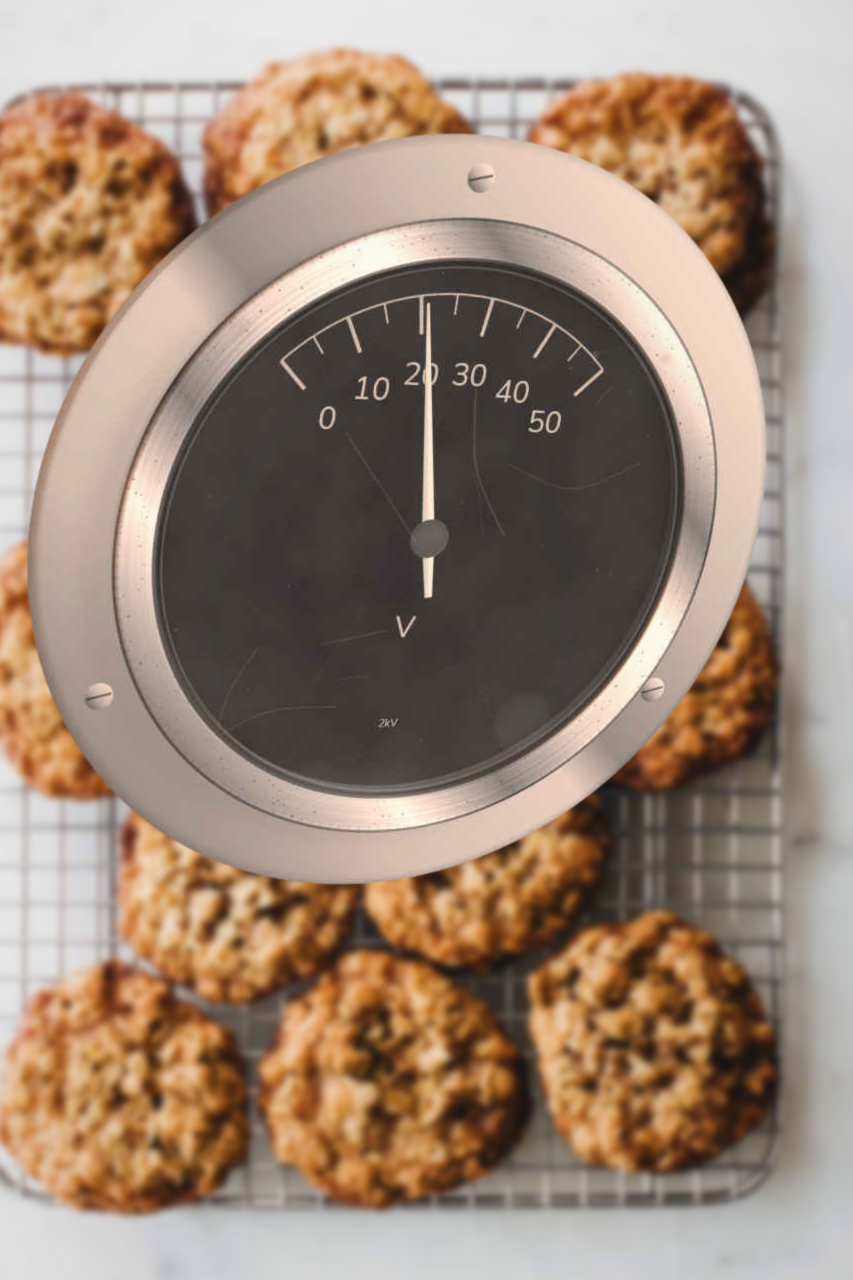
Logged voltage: 20
